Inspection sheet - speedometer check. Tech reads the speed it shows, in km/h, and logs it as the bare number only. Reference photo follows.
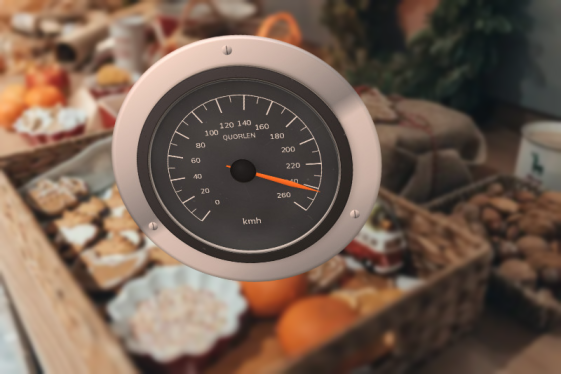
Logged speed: 240
